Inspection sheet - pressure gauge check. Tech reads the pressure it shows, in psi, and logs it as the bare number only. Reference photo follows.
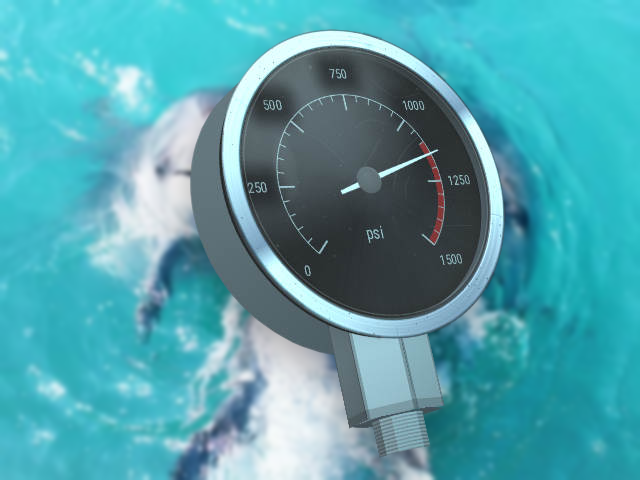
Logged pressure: 1150
